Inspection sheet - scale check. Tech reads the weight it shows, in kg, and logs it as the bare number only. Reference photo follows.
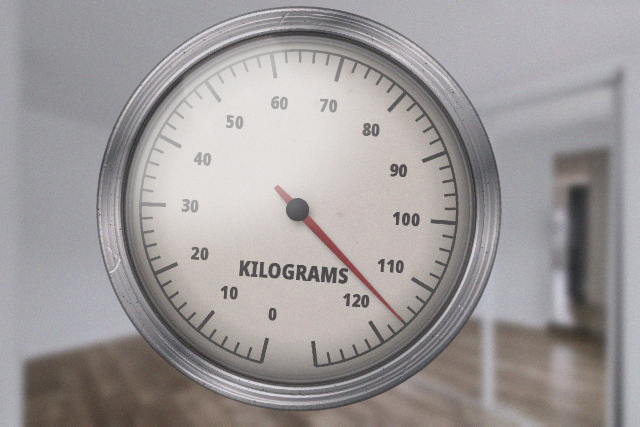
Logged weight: 116
